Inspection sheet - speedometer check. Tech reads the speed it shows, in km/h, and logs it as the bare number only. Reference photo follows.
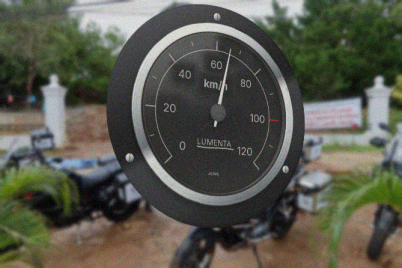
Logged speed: 65
